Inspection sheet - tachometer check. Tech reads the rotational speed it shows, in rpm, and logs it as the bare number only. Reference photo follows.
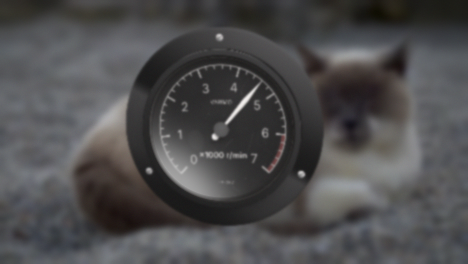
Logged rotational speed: 4600
